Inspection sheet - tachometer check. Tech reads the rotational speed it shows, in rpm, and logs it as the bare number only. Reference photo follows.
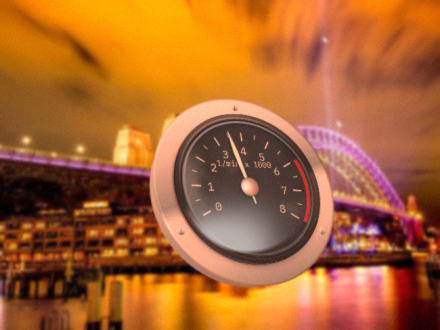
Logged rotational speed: 3500
